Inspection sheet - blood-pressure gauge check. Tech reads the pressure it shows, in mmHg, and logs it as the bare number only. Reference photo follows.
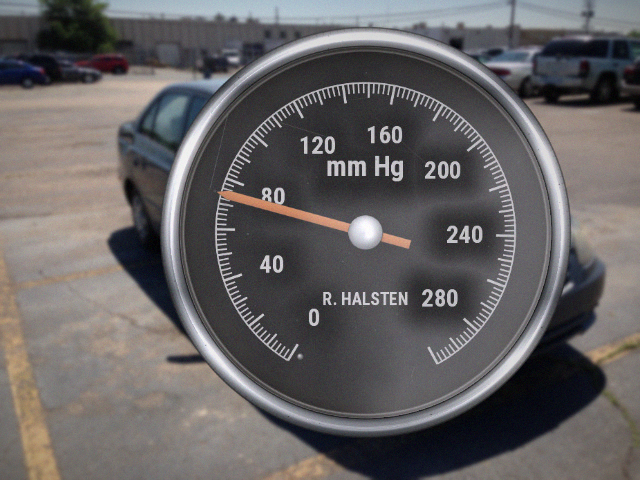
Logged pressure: 74
